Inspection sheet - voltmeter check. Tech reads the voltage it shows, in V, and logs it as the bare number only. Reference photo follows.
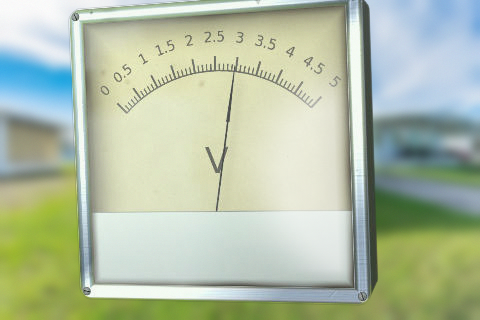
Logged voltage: 3
